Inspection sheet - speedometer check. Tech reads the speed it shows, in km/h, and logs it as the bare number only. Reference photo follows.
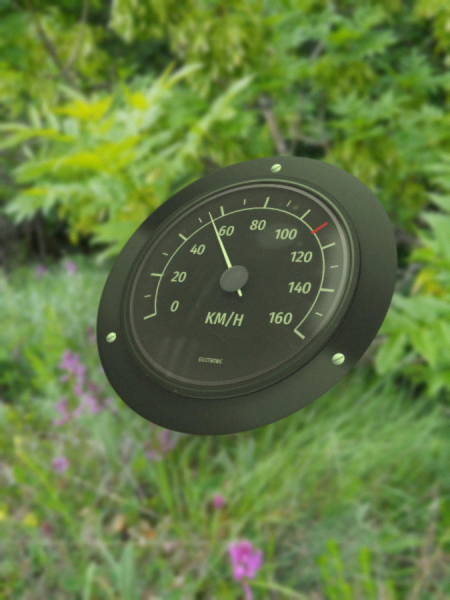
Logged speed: 55
